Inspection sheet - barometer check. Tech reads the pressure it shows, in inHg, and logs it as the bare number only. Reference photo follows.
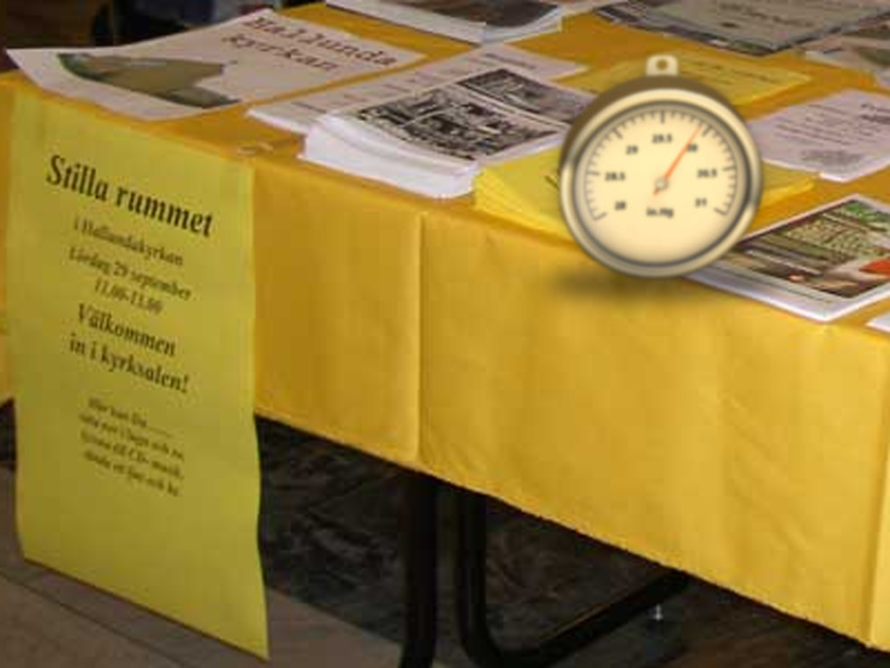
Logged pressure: 29.9
